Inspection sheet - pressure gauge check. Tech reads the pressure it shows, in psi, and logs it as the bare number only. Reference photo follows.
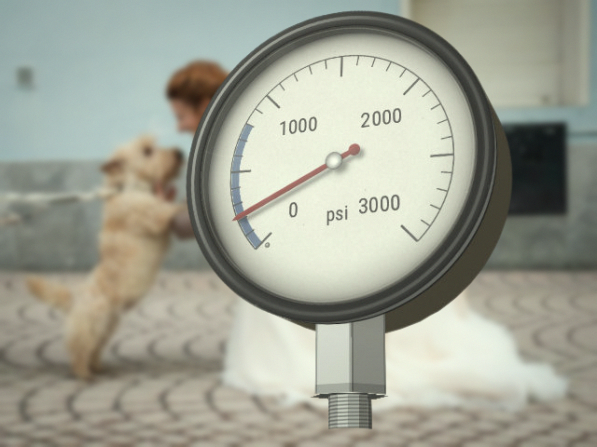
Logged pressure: 200
